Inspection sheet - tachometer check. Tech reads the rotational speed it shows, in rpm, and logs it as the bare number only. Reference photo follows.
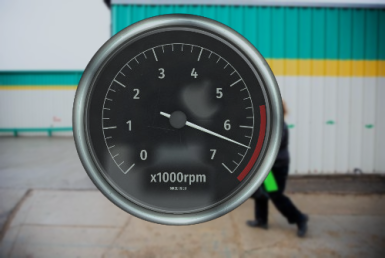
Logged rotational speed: 6400
